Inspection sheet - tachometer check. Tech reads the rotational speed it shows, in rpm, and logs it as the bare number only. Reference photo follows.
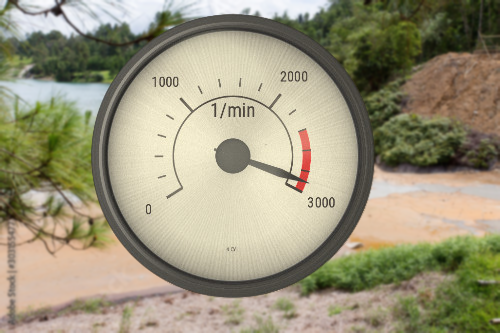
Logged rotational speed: 2900
